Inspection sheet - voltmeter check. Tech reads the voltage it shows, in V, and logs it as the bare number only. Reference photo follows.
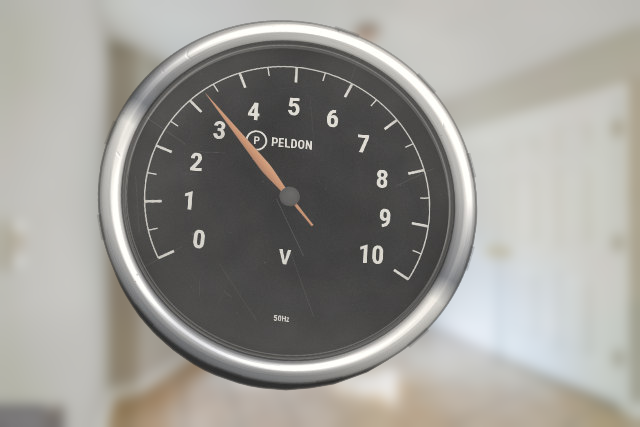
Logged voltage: 3.25
